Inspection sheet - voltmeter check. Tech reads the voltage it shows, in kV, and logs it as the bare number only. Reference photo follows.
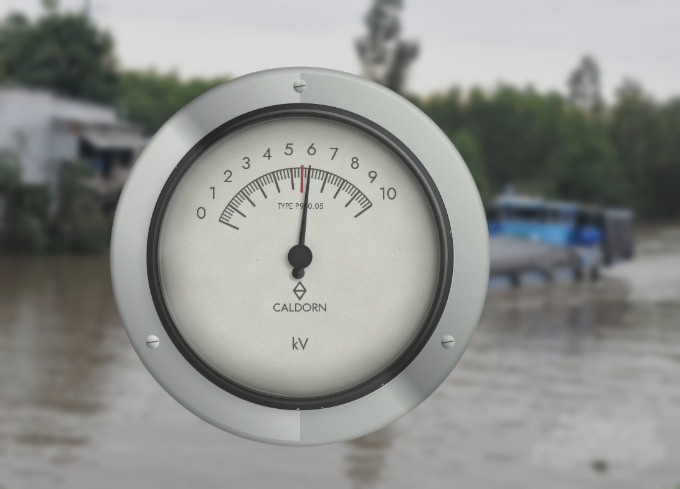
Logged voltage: 6
